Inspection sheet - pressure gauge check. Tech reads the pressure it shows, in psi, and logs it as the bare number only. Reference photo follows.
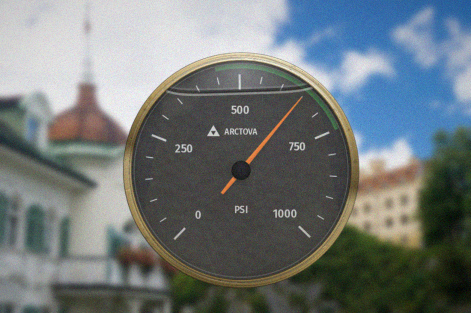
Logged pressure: 650
